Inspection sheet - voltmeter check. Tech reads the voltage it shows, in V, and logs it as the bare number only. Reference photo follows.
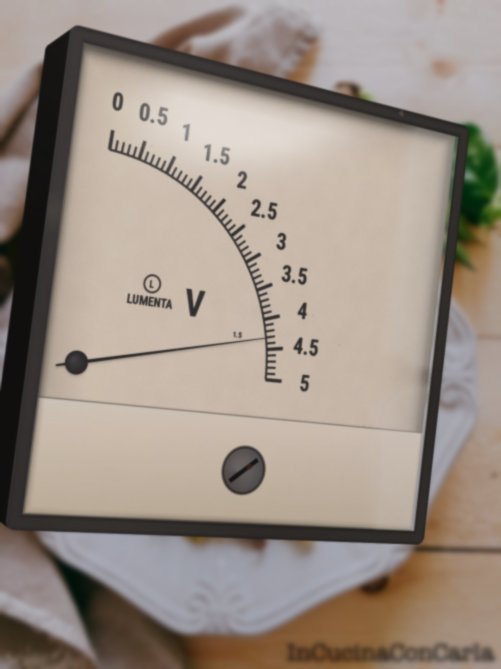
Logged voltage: 4.3
